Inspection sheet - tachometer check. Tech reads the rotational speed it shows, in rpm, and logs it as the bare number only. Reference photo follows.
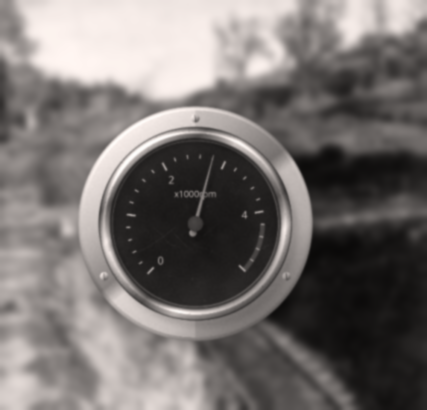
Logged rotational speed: 2800
